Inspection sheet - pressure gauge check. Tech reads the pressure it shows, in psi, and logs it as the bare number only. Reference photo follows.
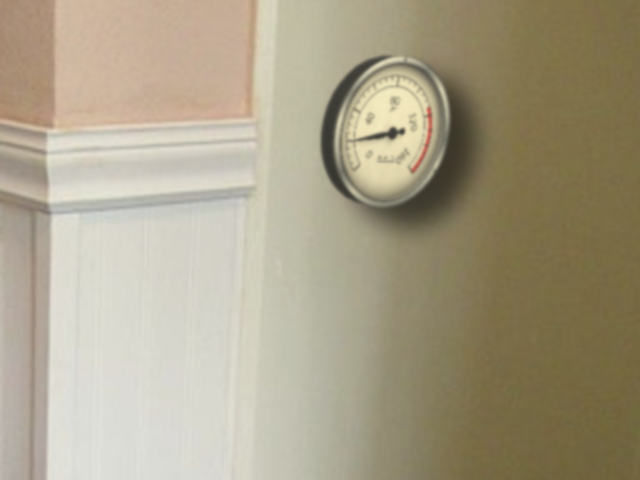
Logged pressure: 20
